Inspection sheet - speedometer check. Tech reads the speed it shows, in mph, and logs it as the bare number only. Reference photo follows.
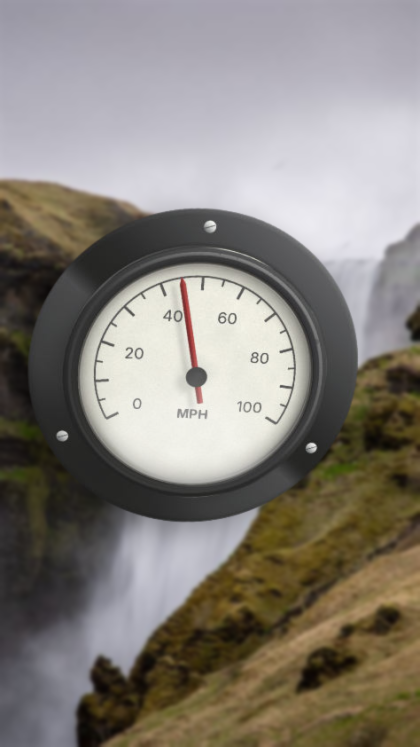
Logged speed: 45
